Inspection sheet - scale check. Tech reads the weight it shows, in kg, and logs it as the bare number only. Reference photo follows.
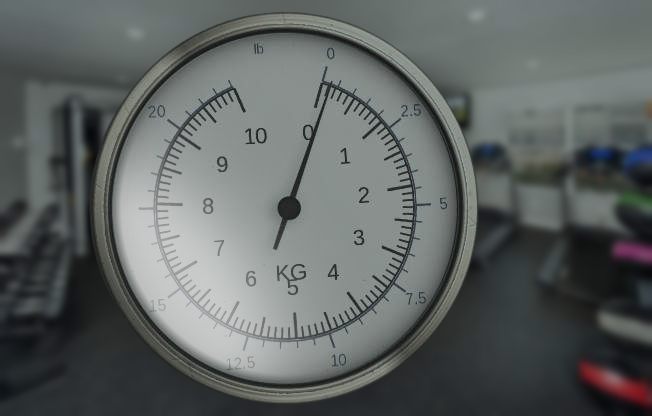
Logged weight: 0.1
